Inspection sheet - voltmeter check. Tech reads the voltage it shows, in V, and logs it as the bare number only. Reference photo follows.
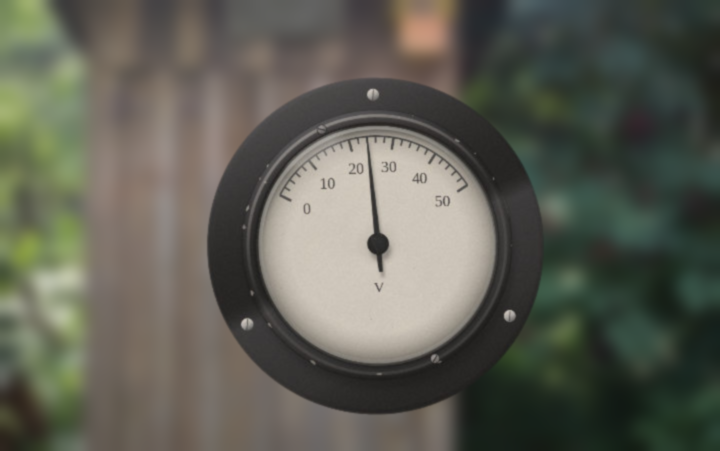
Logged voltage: 24
